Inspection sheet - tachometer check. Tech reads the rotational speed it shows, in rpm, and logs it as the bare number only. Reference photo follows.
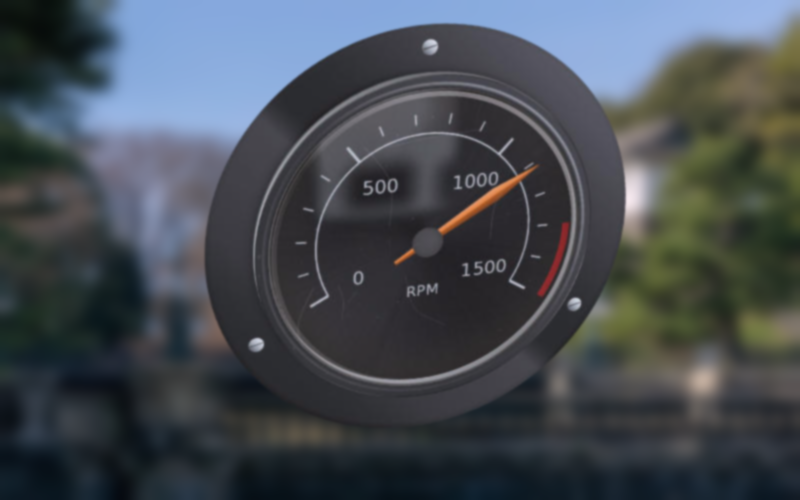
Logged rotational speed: 1100
